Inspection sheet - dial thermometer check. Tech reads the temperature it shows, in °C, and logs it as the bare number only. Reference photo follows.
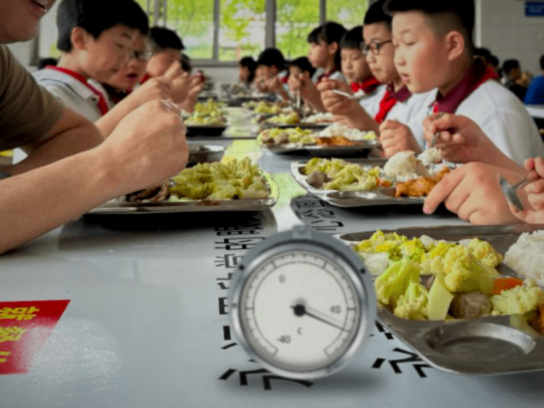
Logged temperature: 48
